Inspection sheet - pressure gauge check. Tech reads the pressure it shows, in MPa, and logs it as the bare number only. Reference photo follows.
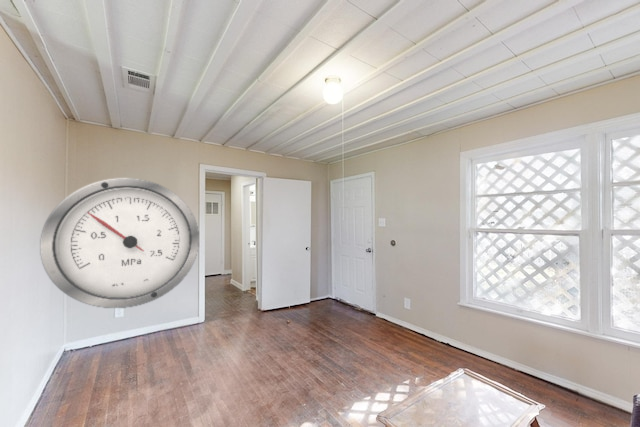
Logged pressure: 0.75
